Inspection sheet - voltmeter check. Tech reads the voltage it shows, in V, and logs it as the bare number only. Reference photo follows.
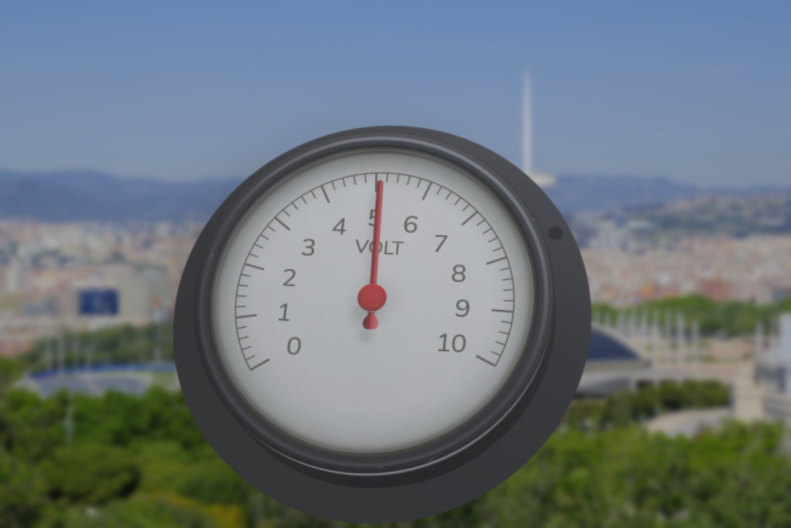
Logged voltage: 5.1
